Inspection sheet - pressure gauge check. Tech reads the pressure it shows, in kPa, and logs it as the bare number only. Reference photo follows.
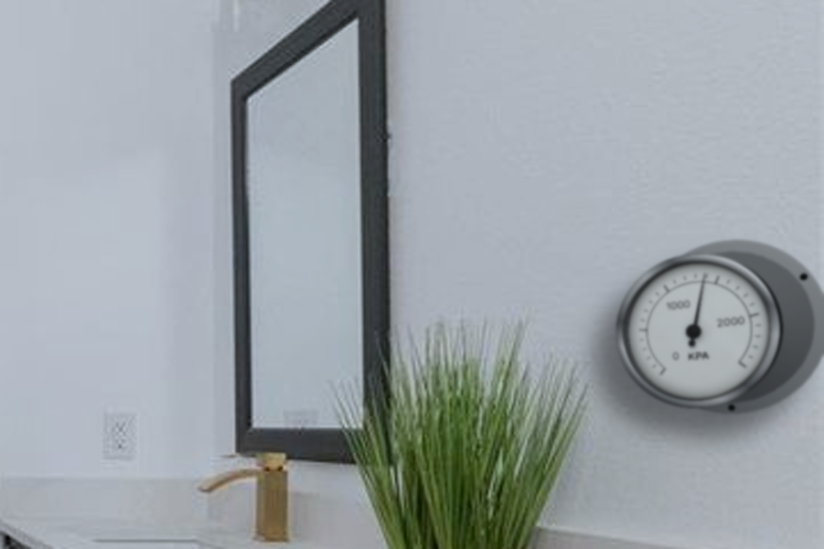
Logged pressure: 1400
